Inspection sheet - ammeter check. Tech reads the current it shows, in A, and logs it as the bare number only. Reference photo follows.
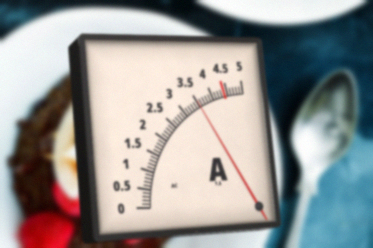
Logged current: 3.5
